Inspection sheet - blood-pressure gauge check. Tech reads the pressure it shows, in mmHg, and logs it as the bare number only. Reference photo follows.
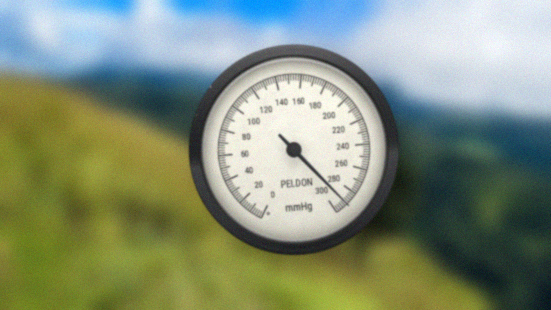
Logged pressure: 290
